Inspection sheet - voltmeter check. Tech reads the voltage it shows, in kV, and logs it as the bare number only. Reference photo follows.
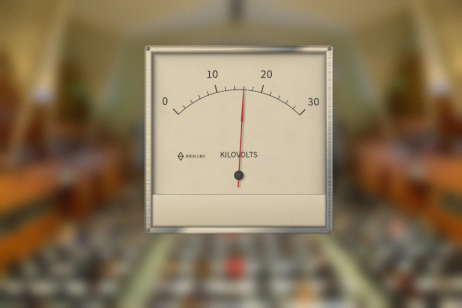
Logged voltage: 16
